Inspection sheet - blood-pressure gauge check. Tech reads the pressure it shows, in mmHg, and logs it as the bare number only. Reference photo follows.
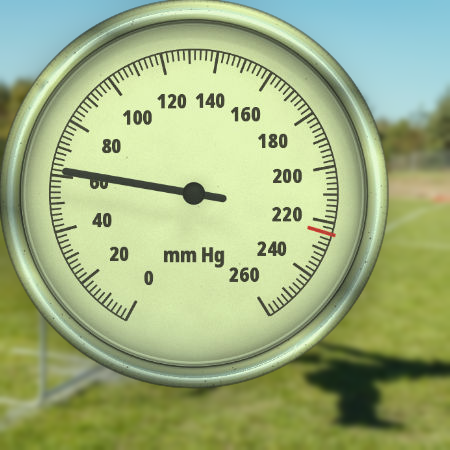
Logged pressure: 62
